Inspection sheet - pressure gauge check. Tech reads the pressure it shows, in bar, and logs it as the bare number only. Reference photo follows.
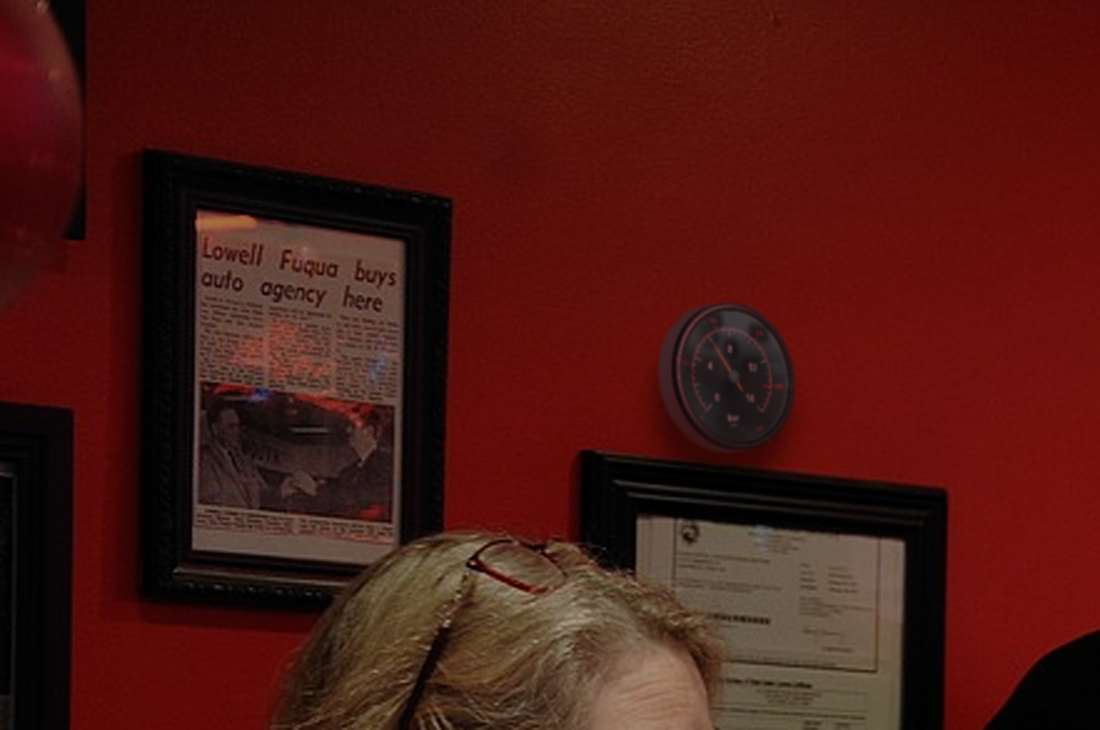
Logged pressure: 6
